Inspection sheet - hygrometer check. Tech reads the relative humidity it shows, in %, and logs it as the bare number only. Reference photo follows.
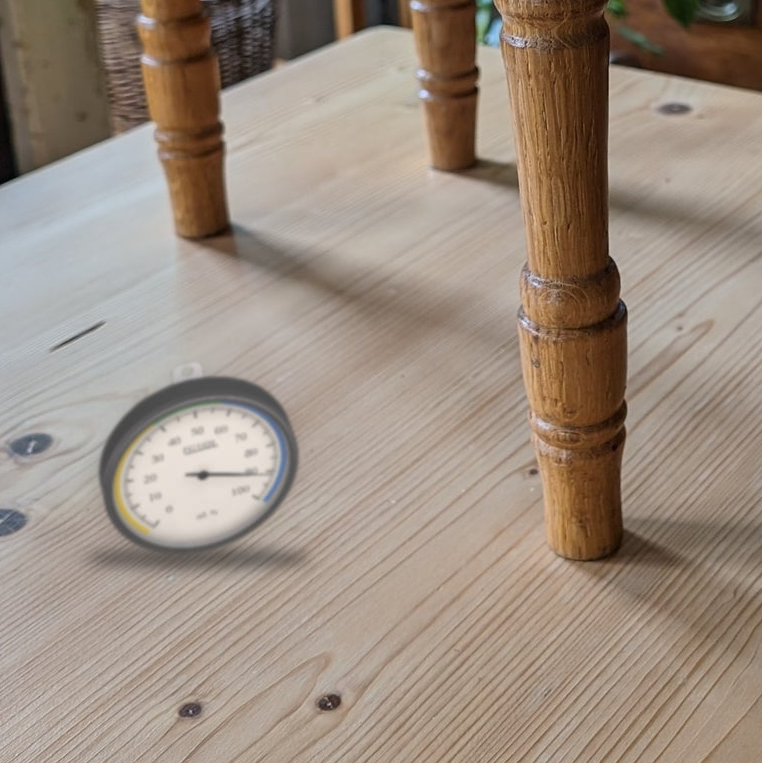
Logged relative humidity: 90
